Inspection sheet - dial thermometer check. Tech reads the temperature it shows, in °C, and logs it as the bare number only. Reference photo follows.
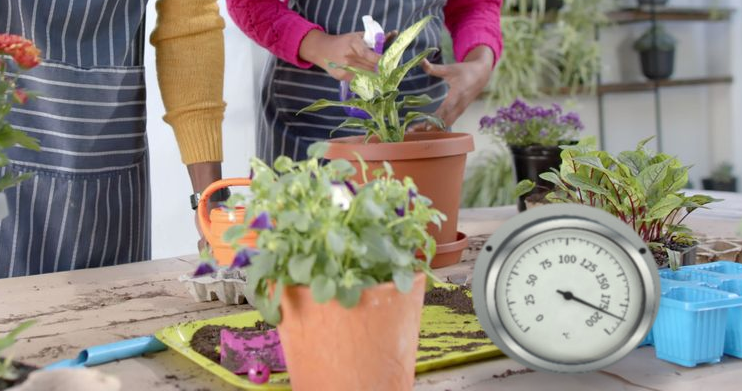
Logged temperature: 185
